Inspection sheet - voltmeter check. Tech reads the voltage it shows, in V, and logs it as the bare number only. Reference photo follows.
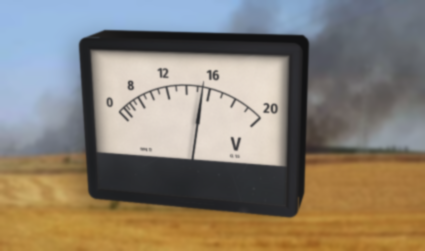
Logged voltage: 15.5
